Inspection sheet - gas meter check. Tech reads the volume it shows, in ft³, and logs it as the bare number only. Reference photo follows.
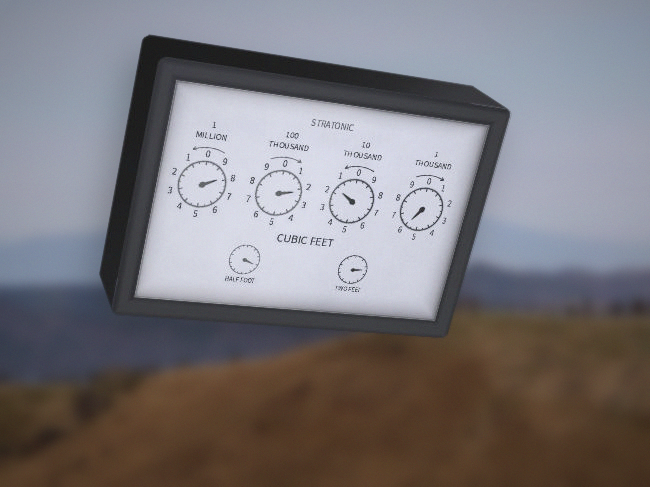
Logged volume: 821600
